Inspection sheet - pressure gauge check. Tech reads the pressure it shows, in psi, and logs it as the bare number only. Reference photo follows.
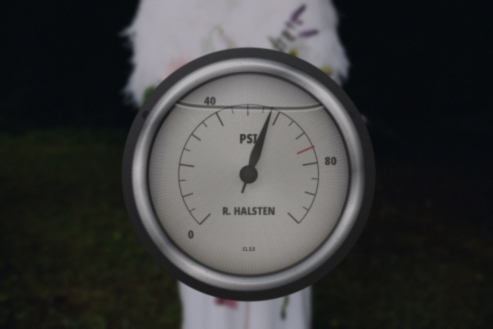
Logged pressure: 57.5
